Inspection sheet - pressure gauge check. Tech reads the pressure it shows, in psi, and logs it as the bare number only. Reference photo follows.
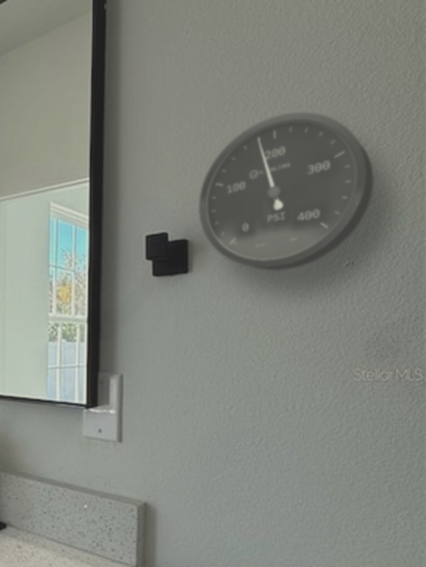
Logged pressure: 180
